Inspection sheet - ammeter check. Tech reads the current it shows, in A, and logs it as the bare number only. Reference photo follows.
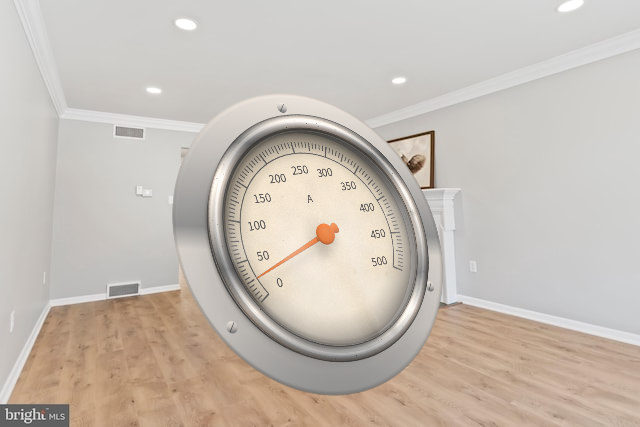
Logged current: 25
